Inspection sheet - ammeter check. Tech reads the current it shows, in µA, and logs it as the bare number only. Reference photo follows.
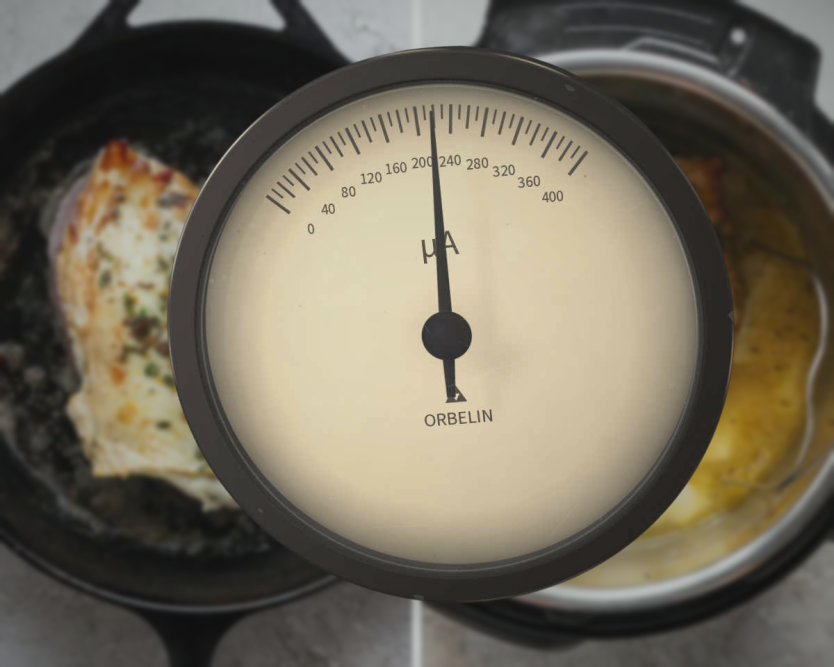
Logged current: 220
